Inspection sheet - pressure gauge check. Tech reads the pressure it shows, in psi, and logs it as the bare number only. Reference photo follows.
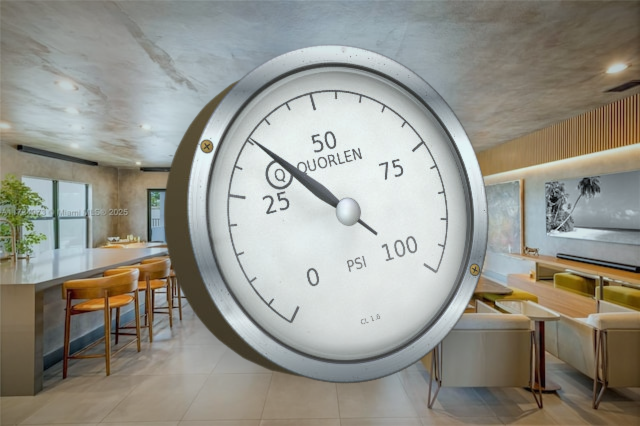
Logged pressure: 35
